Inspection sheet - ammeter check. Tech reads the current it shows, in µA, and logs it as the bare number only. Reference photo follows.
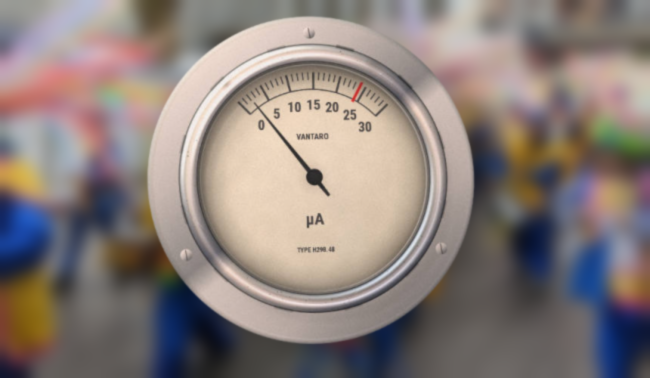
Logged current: 2
